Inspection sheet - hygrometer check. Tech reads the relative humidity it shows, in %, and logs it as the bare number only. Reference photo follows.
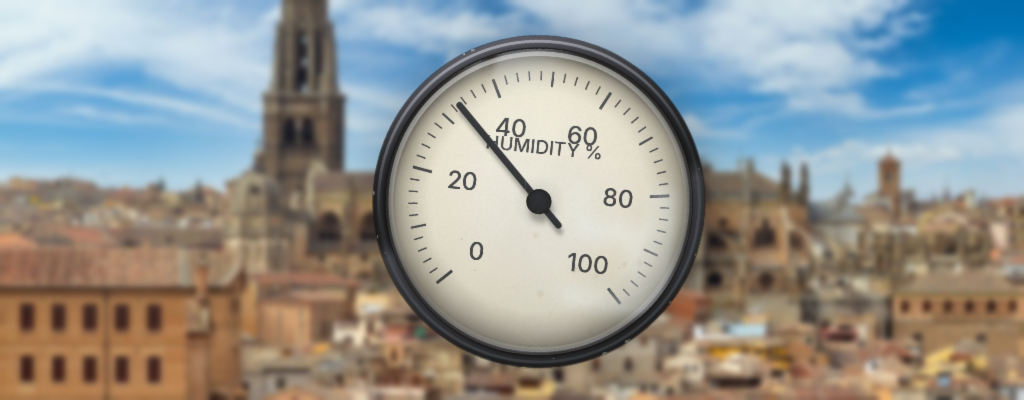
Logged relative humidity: 33
